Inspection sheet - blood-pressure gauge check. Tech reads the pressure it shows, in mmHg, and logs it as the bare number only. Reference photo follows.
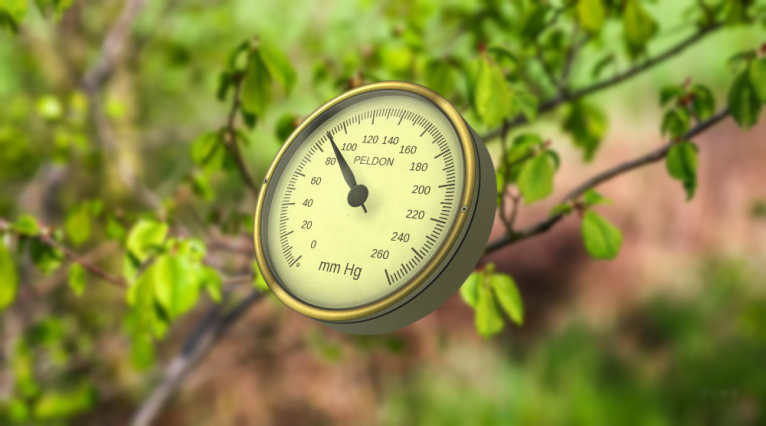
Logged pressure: 90
